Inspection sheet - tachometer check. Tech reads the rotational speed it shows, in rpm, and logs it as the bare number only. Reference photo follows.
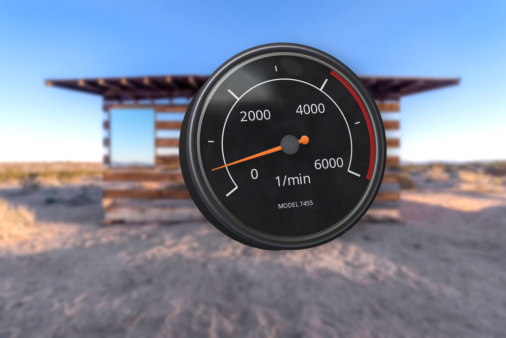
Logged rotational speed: 500
